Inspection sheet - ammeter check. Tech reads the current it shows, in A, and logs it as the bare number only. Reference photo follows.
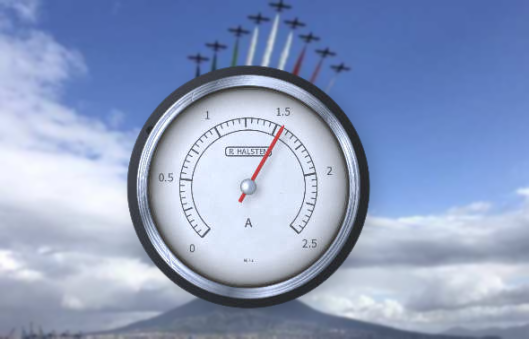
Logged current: 1.55
